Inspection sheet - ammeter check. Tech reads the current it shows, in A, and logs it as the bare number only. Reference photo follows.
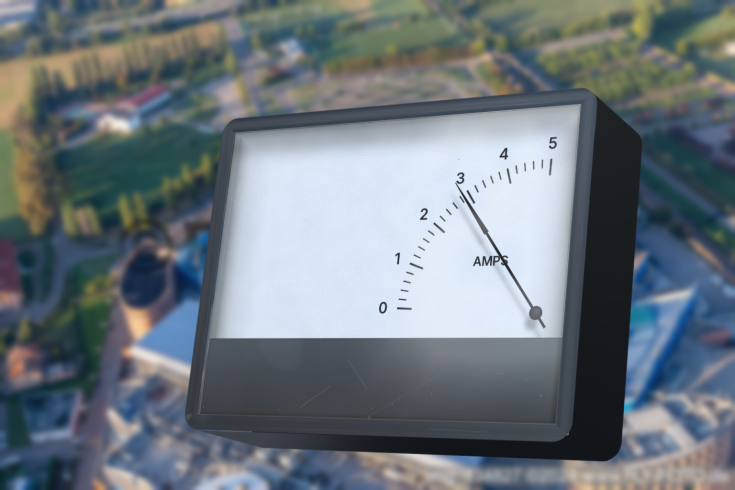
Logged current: 2.9
